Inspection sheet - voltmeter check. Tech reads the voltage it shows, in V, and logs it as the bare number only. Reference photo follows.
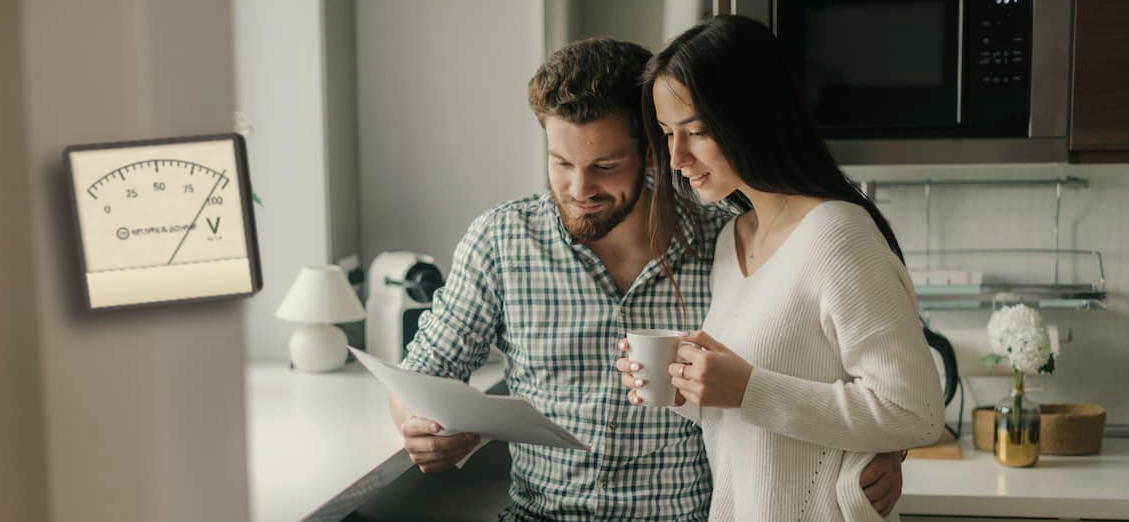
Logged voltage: 95
